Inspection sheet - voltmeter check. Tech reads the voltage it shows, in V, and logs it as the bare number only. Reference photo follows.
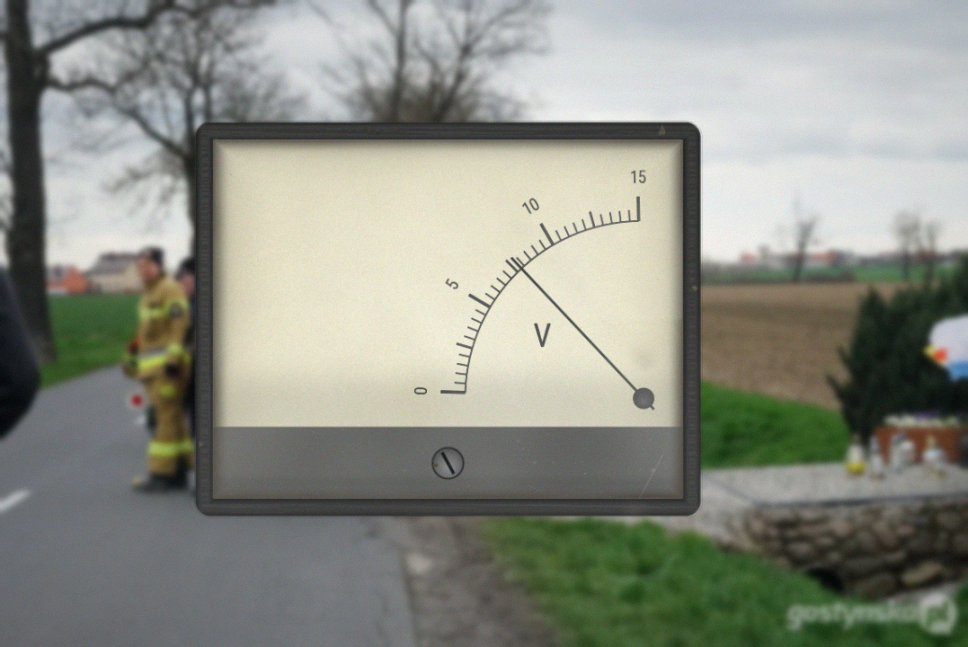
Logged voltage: 7.75
